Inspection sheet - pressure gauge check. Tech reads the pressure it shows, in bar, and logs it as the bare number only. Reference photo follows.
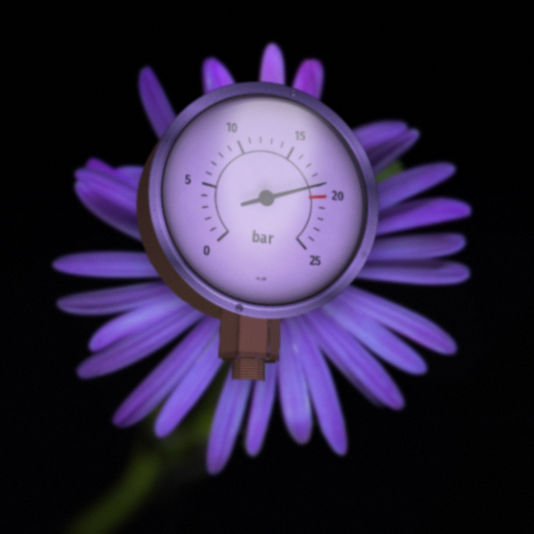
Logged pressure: 19
